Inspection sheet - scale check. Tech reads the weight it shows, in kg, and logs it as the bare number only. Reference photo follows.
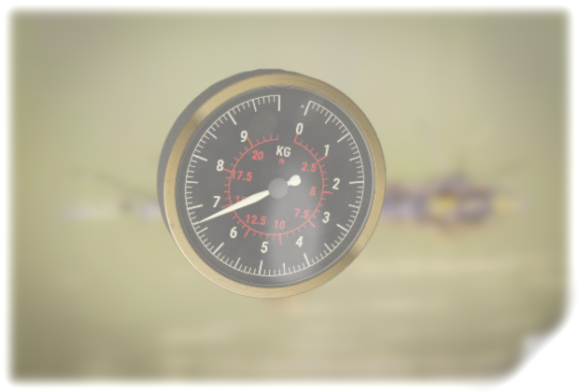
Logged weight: 6.7
